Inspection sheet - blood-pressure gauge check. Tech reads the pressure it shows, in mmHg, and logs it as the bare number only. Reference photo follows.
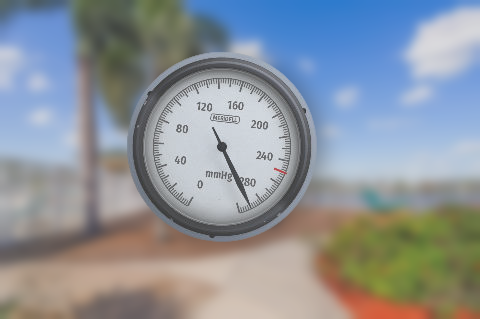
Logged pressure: 290
